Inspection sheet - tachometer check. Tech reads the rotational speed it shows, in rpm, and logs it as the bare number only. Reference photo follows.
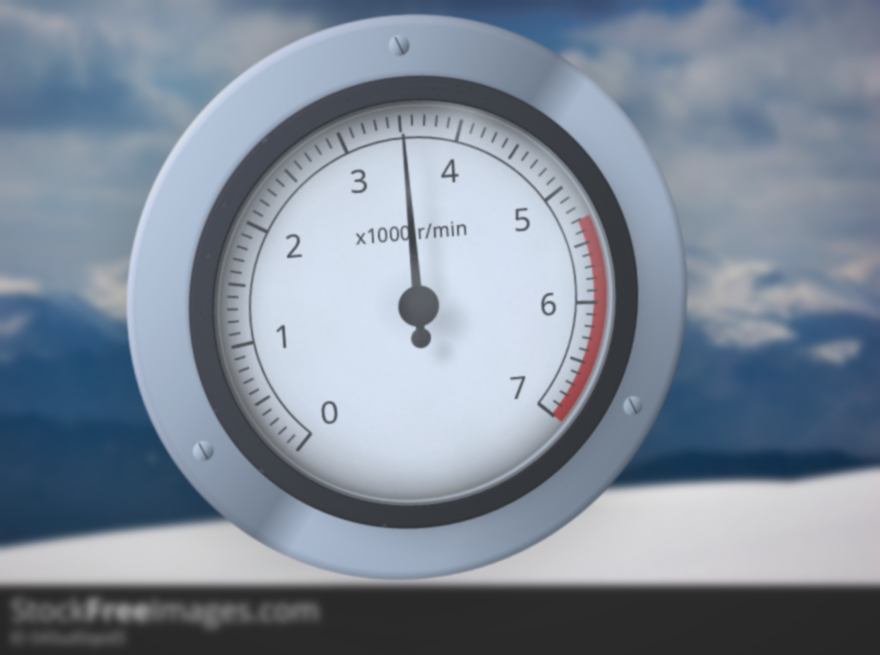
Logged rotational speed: 3500
